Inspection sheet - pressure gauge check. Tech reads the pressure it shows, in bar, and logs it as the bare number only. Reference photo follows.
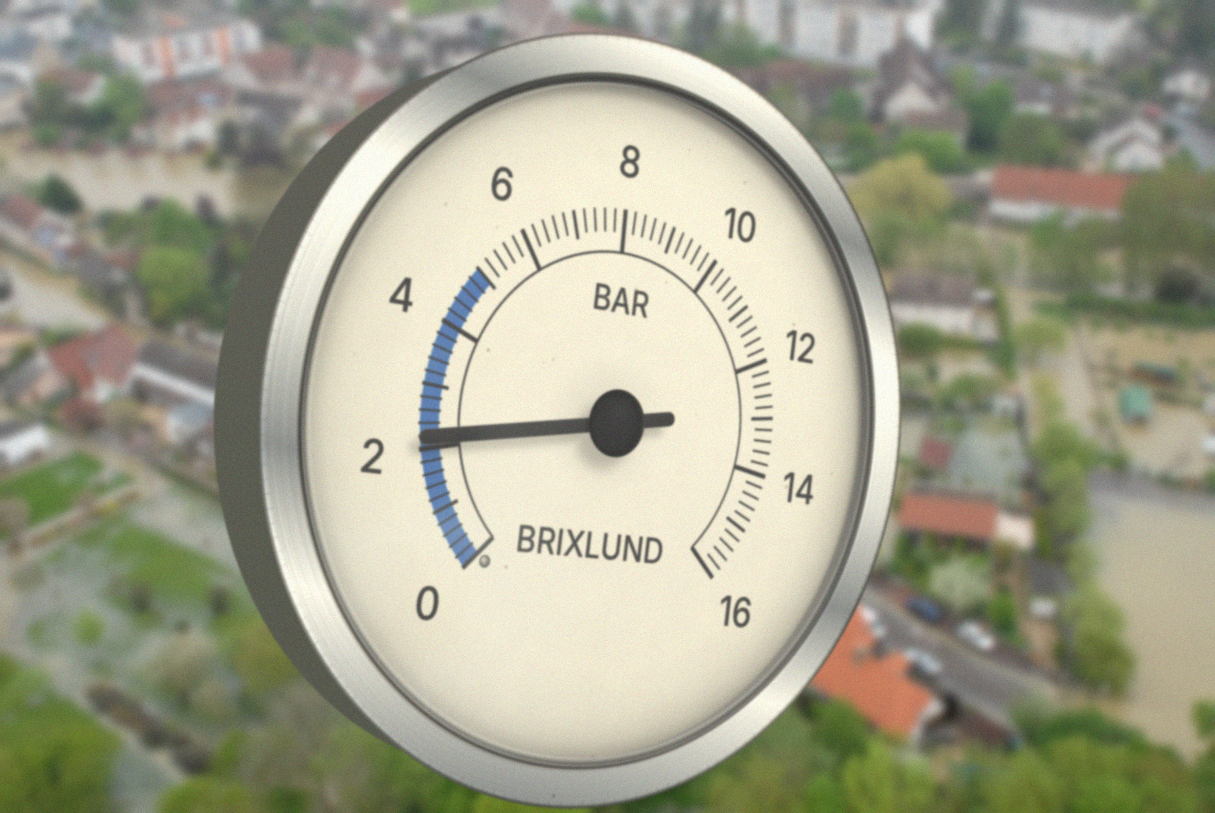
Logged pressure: 2.2
